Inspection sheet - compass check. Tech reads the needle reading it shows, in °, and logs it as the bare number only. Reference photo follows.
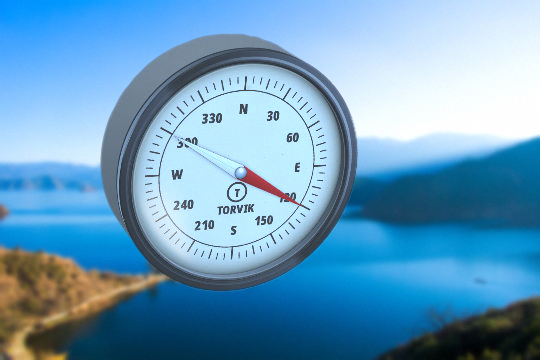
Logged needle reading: 120
